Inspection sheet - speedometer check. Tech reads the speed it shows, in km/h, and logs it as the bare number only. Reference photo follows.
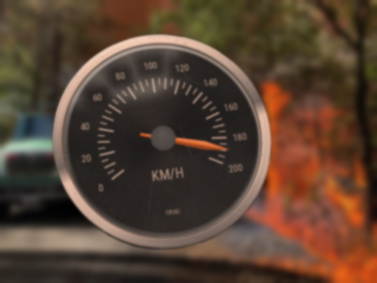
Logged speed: 190
